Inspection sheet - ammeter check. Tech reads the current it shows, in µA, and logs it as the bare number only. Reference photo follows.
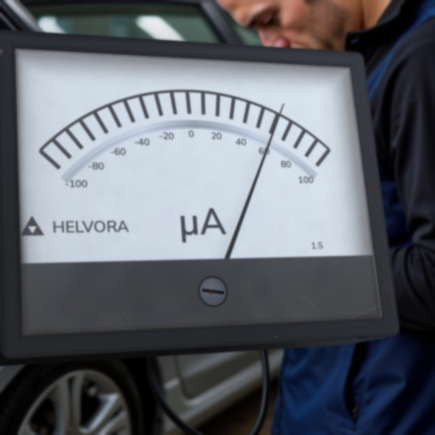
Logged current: 60
